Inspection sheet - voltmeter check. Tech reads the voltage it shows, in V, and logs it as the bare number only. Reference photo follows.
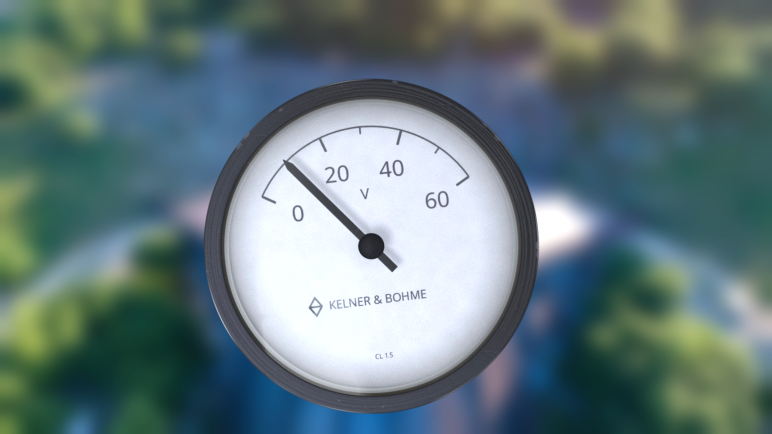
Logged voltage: 10
